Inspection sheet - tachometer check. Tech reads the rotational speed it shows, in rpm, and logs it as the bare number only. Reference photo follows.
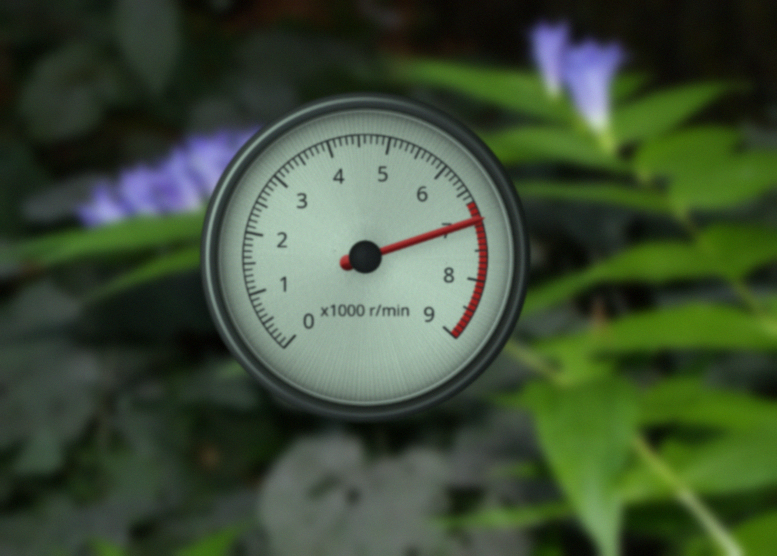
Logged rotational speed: 7000
